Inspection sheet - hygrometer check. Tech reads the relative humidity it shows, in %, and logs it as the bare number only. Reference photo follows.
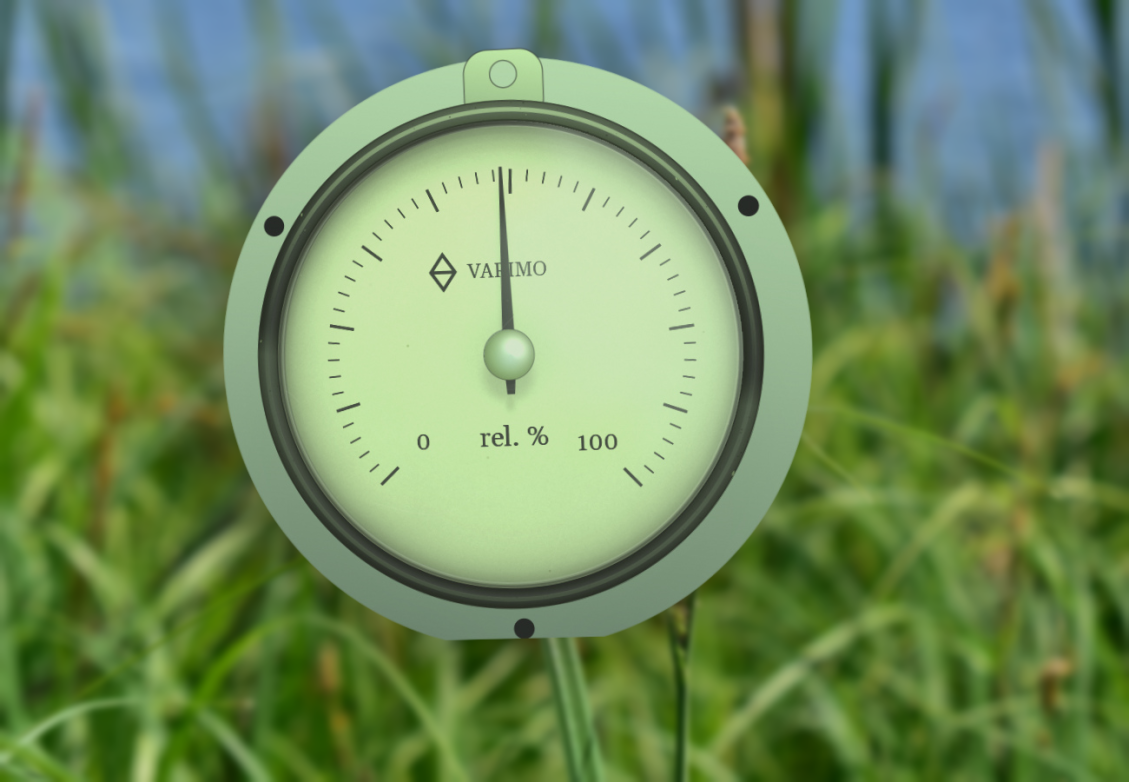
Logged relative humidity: 49
